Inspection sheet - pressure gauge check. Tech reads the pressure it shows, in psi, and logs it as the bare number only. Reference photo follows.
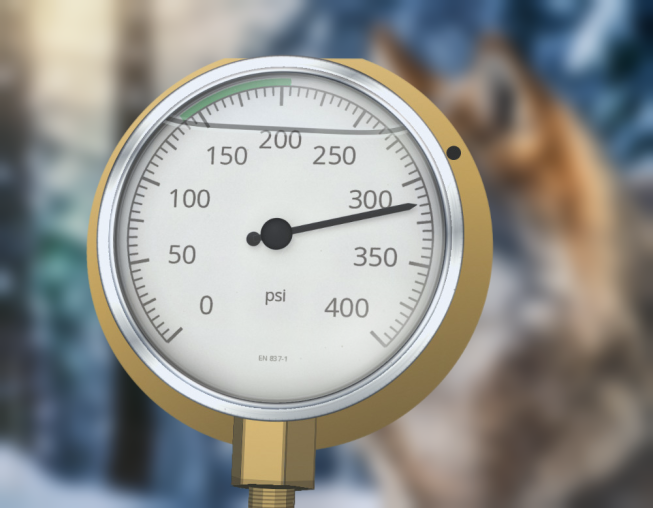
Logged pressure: 315
